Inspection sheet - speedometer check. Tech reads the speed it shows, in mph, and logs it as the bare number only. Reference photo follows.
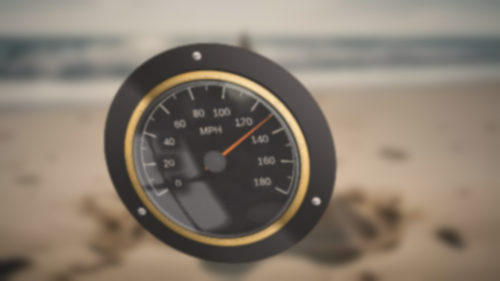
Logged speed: 130
